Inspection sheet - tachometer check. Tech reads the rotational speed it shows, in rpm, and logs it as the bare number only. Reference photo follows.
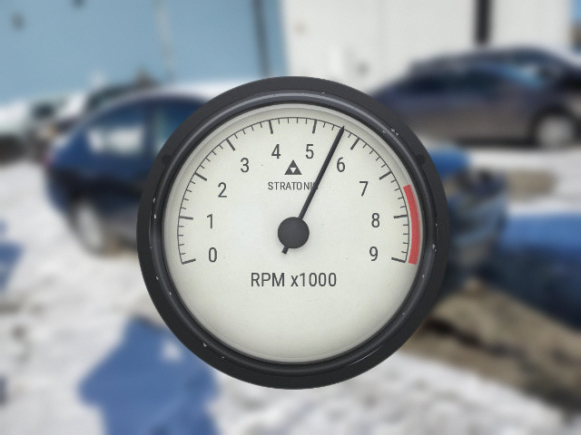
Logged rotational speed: 5600
